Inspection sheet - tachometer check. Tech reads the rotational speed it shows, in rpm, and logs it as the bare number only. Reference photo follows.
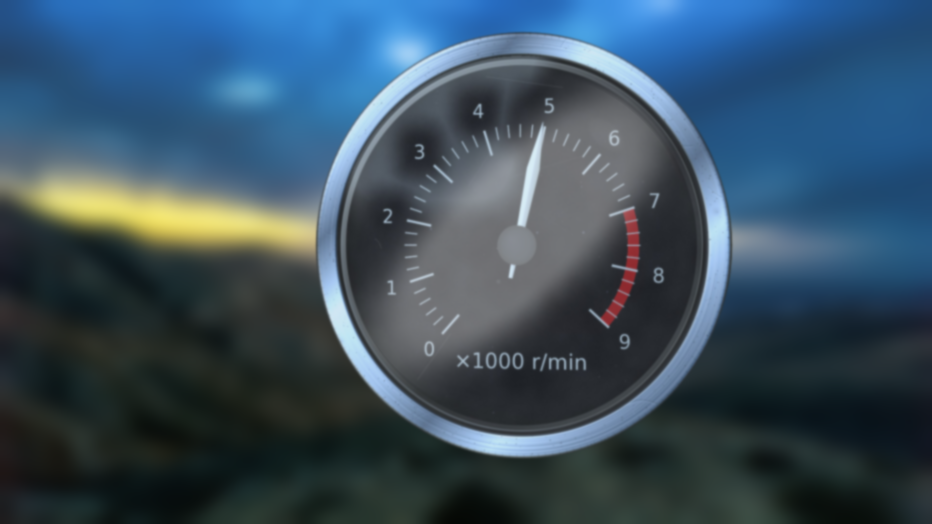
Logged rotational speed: 5000
